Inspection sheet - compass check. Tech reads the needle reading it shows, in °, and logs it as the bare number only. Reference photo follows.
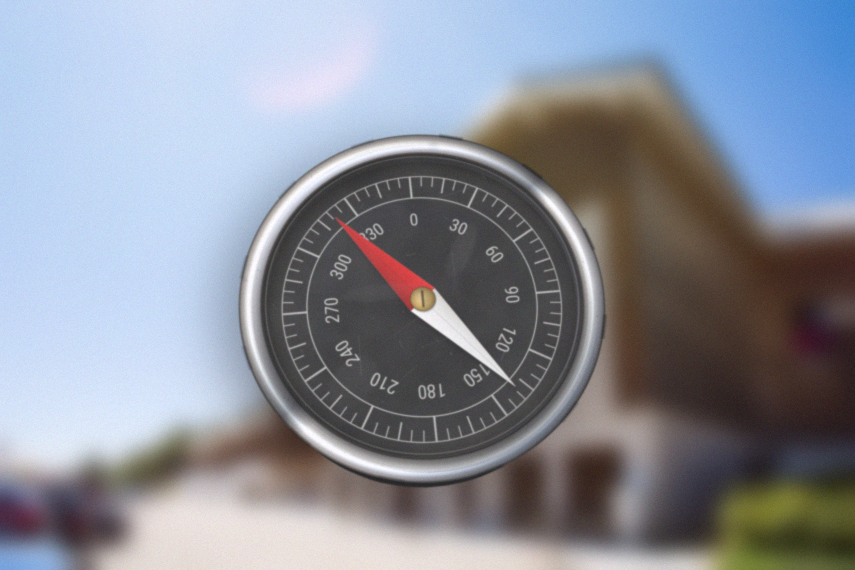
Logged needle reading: 320
